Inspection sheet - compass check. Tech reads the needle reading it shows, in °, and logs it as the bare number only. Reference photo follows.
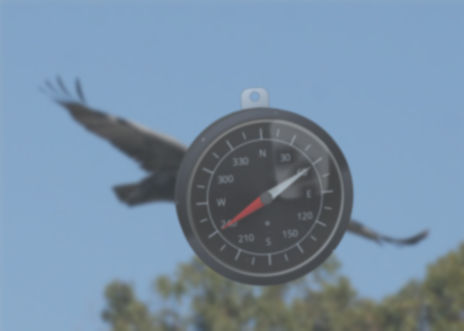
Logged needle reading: 240
